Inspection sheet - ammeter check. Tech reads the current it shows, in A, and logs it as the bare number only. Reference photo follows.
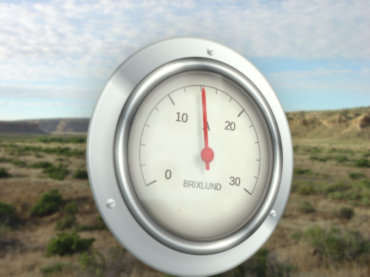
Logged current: 14
